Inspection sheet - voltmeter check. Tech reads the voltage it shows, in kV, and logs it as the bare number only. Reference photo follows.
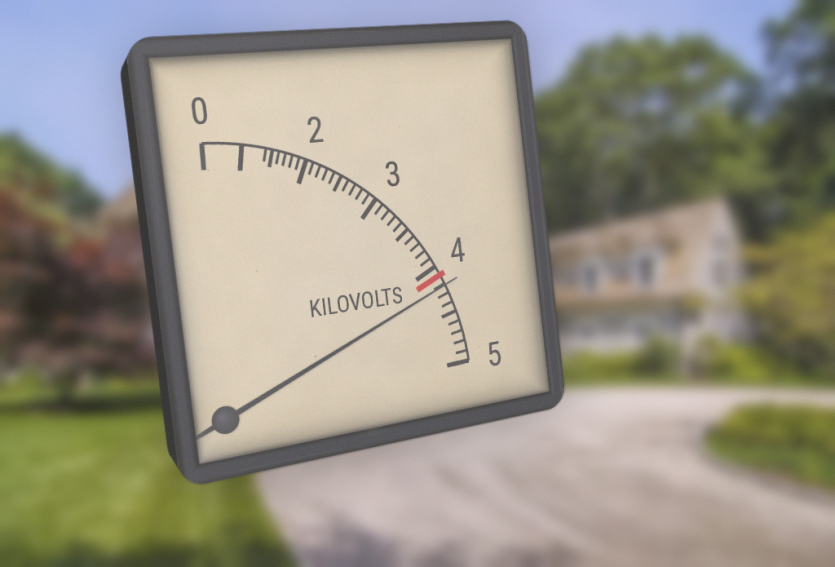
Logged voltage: 4.2
